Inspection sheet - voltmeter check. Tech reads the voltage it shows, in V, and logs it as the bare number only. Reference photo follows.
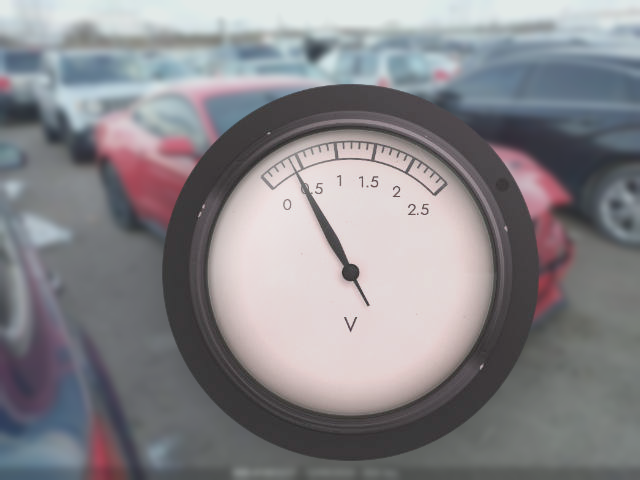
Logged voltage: 0.4
